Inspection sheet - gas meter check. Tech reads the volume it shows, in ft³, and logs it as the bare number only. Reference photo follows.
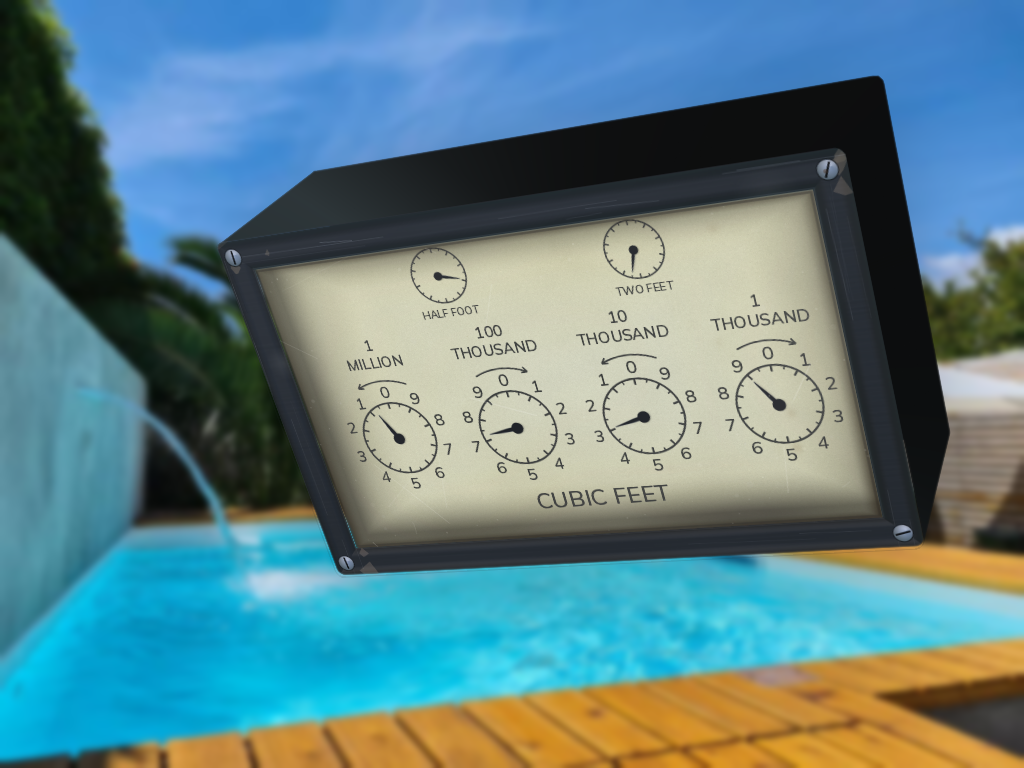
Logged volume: 72900
